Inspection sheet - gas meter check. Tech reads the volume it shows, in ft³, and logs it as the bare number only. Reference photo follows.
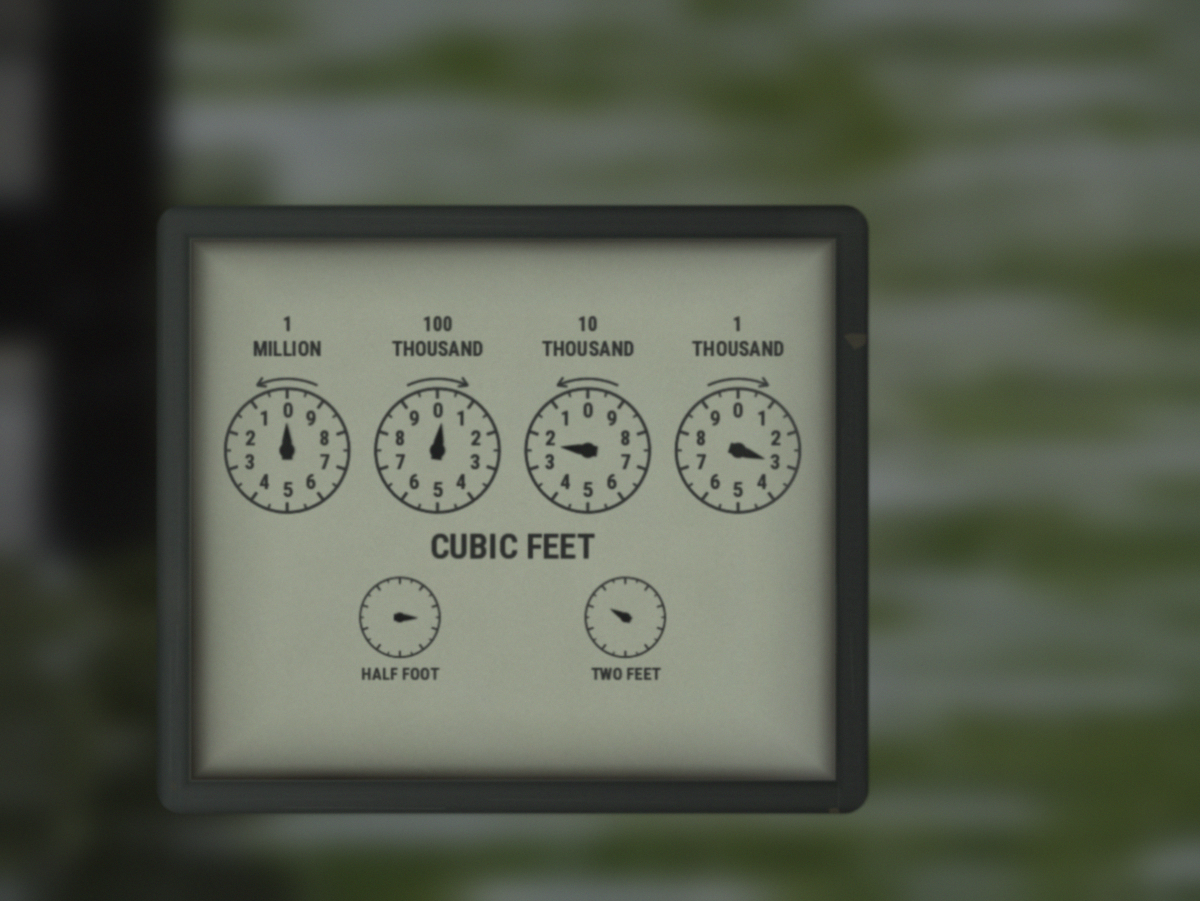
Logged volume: 2300
